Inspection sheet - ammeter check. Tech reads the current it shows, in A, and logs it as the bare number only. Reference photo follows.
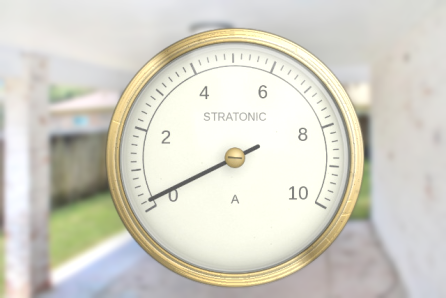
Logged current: 0.2
